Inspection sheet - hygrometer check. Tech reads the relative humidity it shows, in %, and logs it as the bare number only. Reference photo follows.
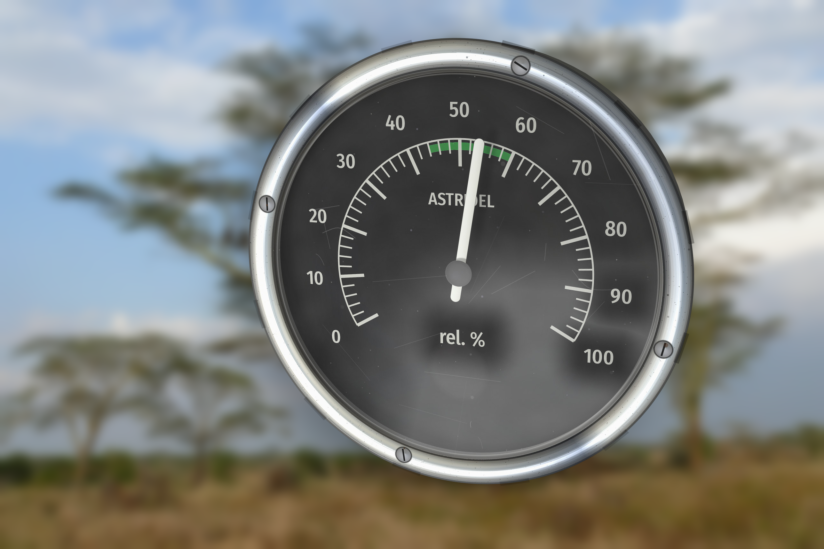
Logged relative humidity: 54
